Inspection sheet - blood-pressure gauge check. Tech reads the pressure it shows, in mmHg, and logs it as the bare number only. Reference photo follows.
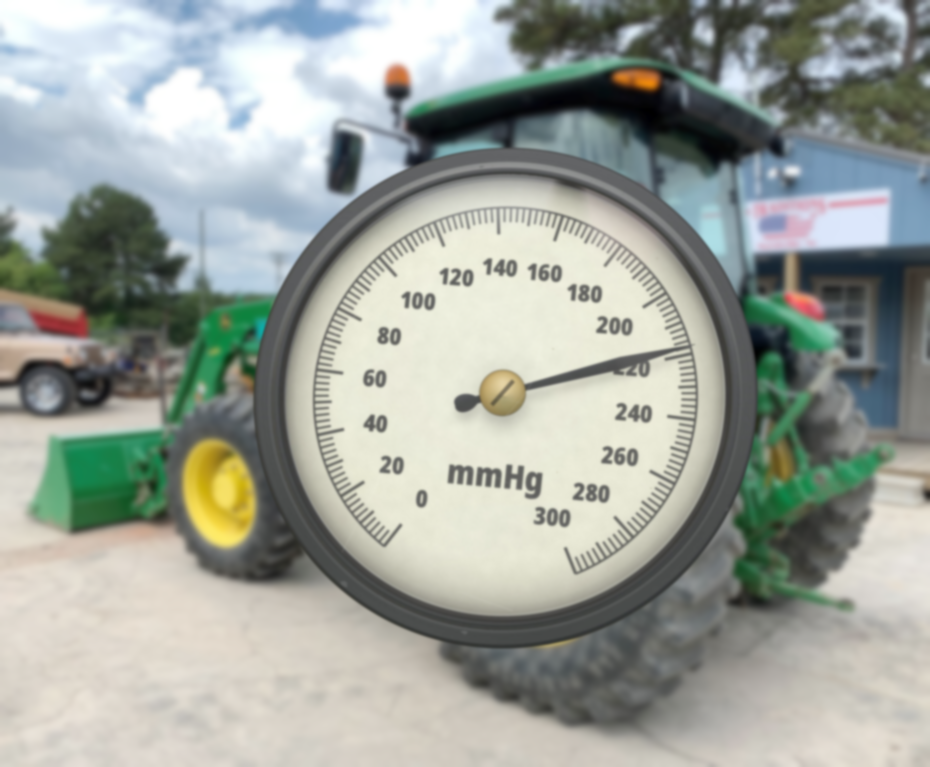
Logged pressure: 218
